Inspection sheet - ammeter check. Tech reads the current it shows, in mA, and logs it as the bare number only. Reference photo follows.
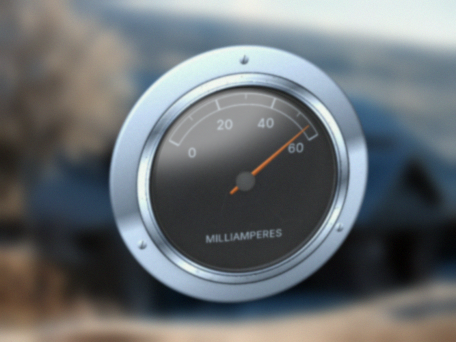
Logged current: 55
